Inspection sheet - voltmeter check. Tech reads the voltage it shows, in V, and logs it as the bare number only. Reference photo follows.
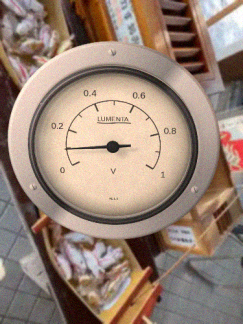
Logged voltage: 0.1
